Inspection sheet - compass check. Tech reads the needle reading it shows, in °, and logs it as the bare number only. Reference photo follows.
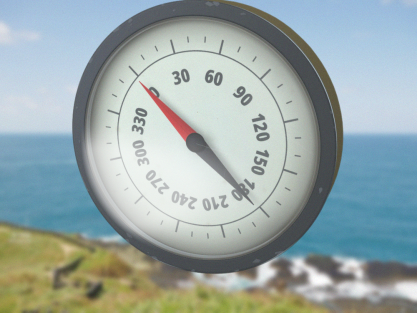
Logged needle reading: 0
